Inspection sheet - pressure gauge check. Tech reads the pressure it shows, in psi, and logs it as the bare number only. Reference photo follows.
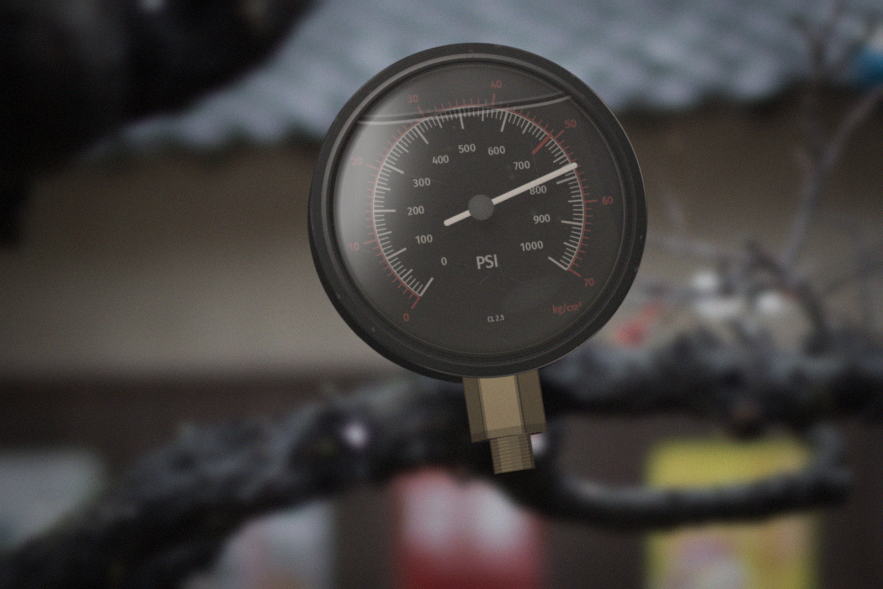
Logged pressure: 780
